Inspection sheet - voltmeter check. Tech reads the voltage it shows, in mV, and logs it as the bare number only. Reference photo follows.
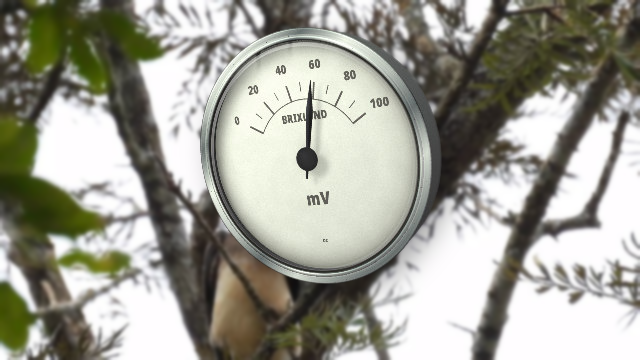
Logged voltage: 60
